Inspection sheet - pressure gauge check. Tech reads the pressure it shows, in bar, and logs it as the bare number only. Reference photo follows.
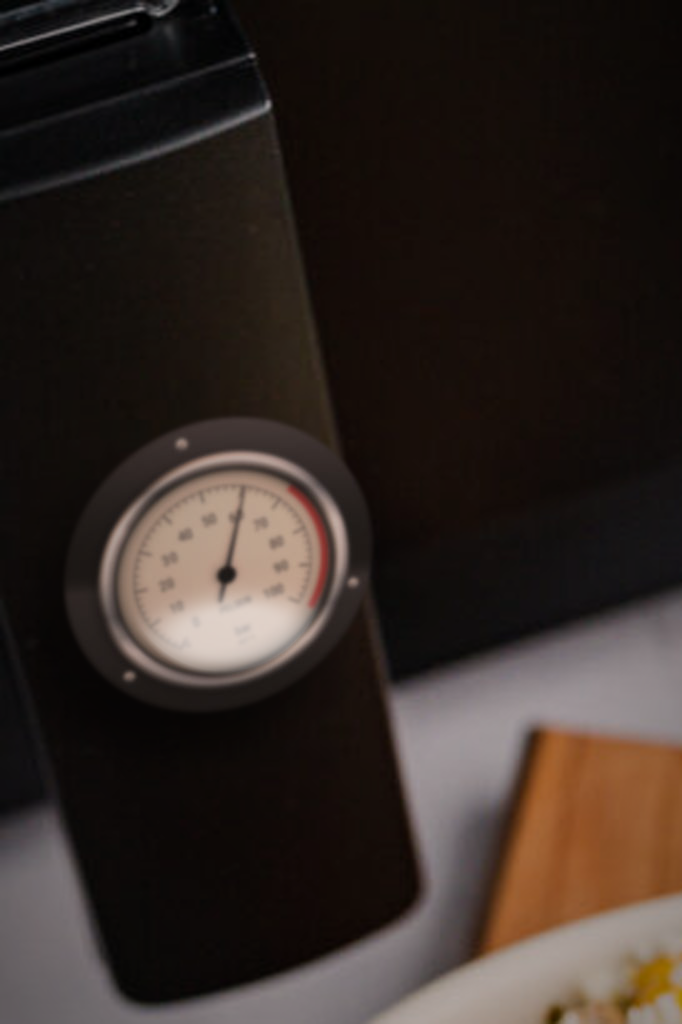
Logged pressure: 60
